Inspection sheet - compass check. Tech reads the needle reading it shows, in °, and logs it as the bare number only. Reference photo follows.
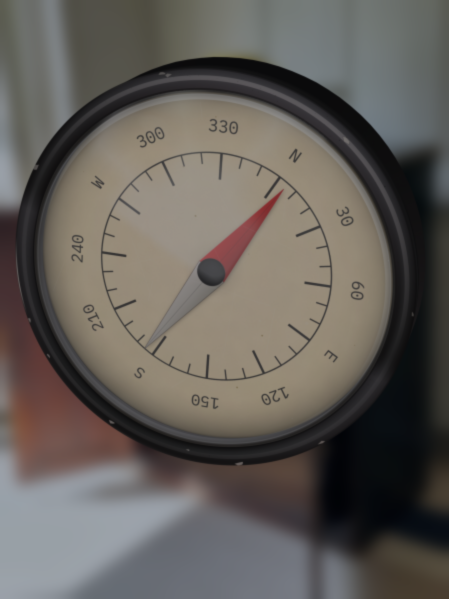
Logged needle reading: 5
